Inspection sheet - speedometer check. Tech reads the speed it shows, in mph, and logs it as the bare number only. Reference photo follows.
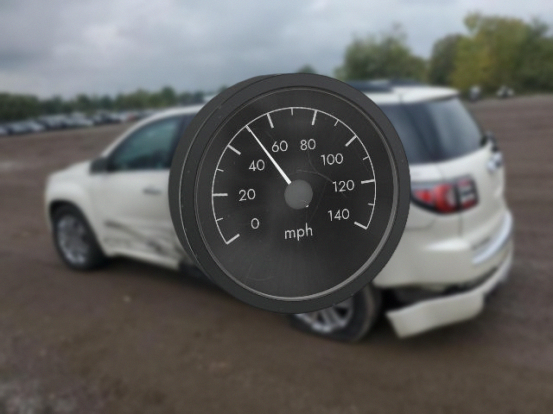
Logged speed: 50
